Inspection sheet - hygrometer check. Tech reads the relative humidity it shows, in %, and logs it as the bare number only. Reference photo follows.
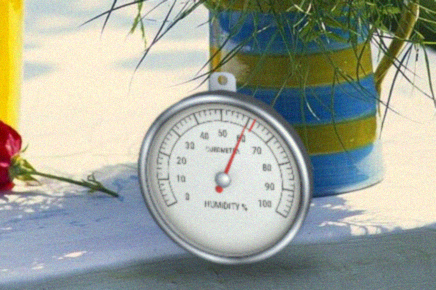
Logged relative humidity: 60
